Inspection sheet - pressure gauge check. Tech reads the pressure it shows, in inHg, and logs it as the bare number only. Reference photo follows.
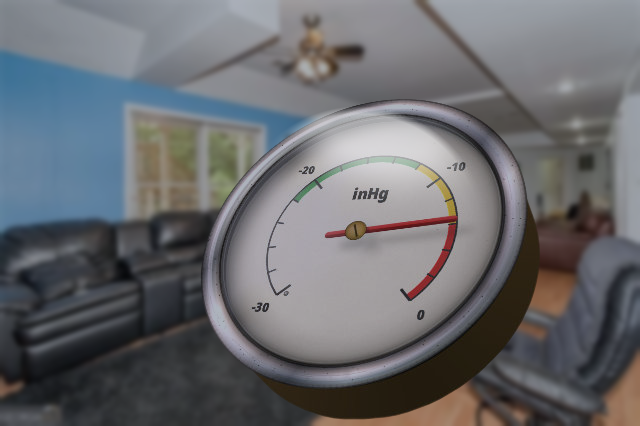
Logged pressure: -6
